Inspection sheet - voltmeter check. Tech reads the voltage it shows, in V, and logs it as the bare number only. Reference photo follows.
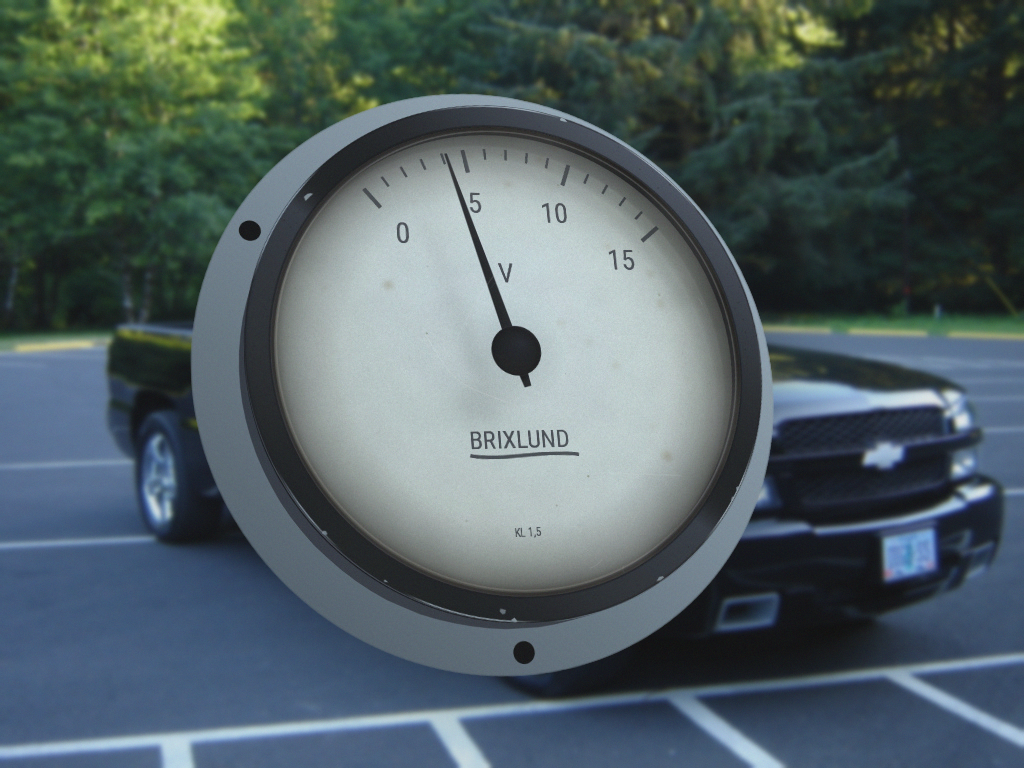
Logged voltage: 4
